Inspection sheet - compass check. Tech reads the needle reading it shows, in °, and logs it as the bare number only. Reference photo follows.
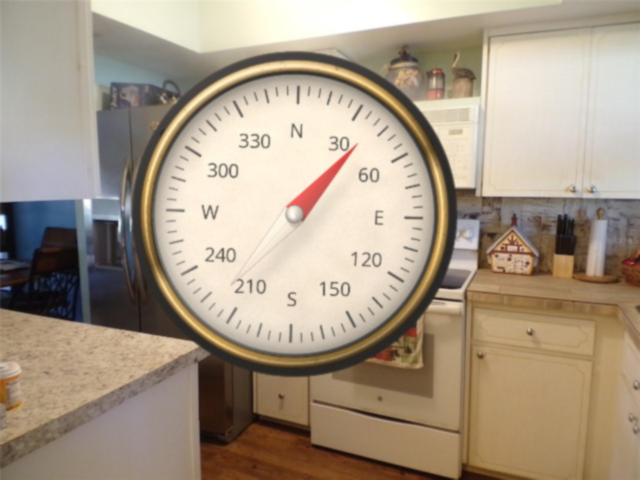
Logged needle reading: 40
